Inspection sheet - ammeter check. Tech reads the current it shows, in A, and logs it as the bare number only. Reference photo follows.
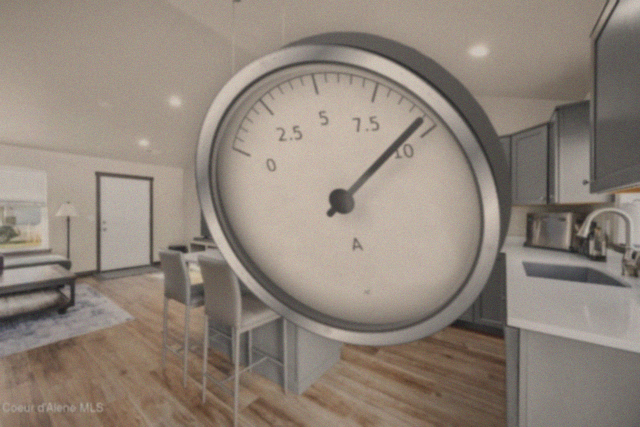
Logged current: 9.5
